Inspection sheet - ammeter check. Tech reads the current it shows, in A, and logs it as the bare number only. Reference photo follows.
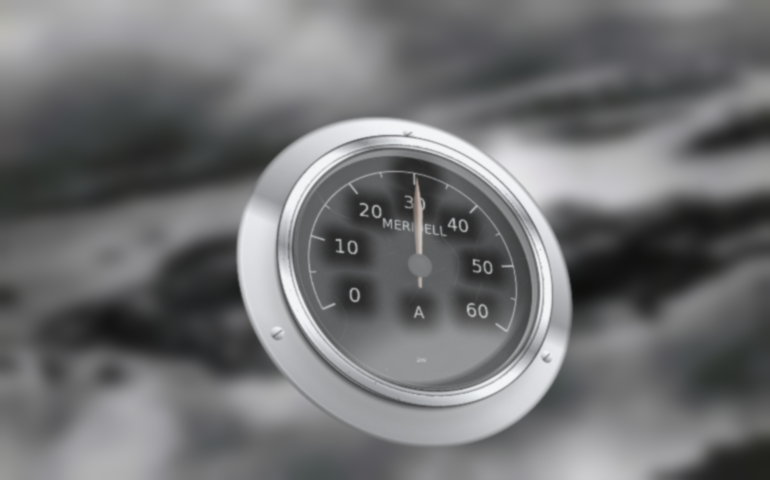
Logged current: 30
